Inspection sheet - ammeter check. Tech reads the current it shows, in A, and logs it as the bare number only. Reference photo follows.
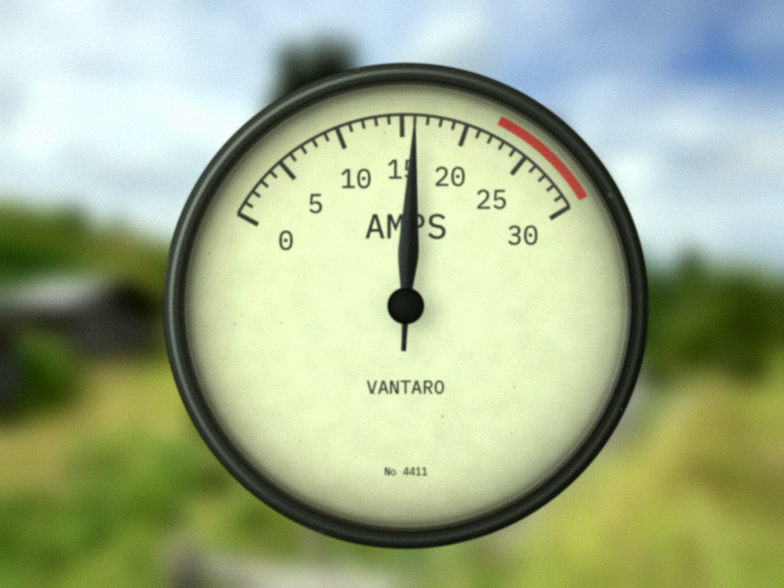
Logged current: 16
